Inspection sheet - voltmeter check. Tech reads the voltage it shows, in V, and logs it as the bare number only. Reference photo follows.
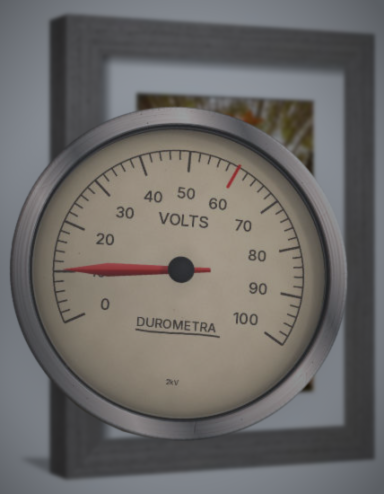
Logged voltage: 10
